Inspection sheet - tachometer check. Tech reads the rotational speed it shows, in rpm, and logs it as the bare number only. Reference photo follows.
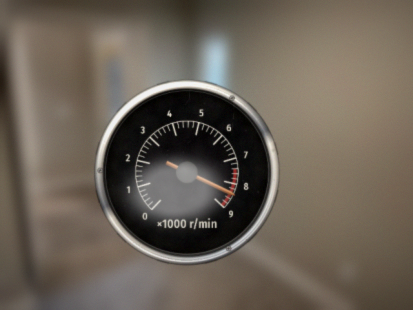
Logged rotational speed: 8400
